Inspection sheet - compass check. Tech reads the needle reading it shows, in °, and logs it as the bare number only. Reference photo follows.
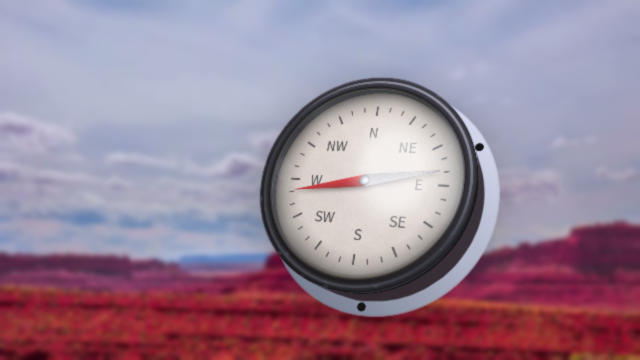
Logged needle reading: 260
